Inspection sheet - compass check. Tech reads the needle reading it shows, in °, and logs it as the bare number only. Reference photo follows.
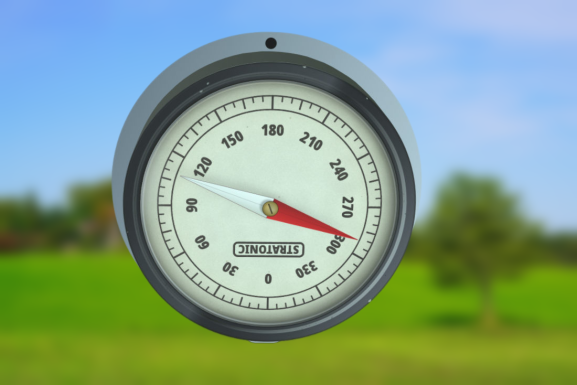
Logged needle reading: 290
